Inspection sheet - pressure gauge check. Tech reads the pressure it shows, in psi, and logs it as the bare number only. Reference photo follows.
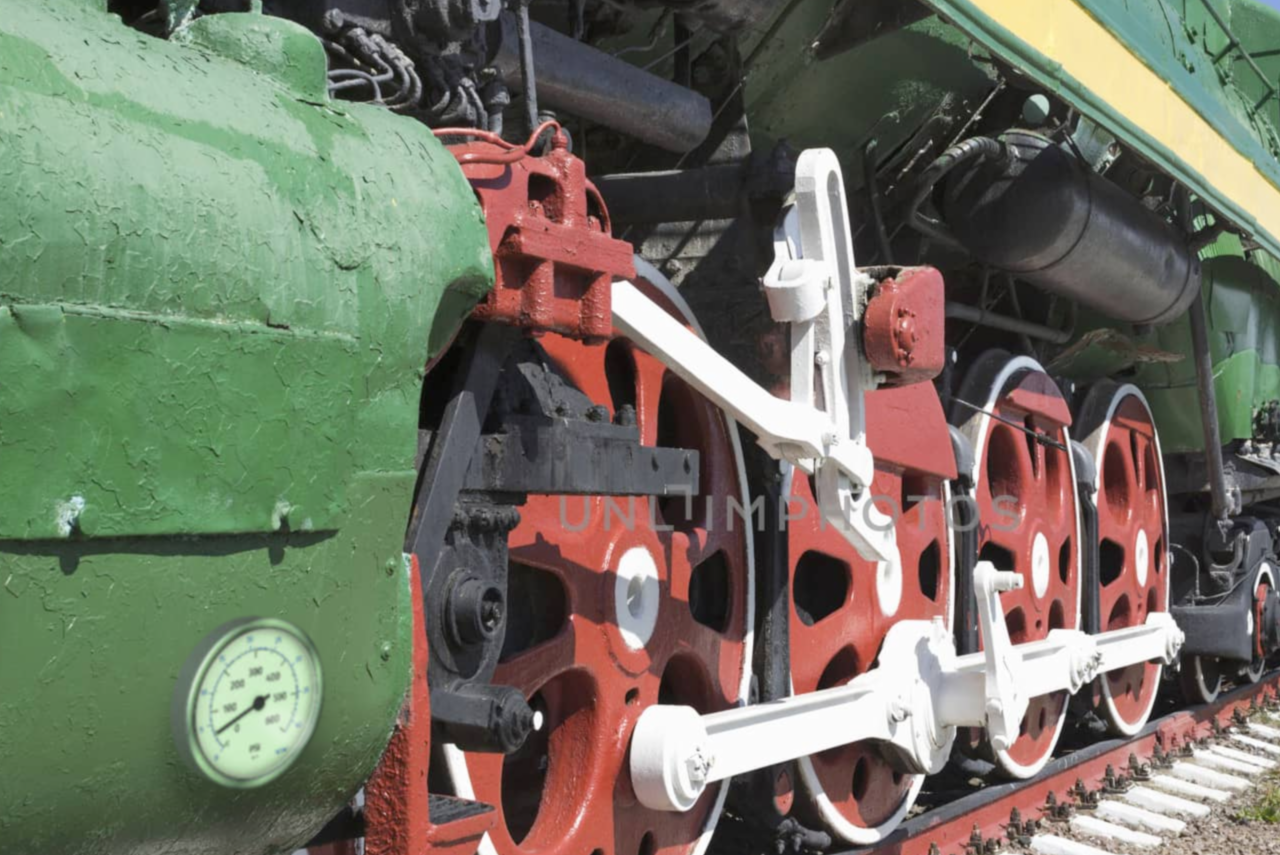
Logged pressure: 50
